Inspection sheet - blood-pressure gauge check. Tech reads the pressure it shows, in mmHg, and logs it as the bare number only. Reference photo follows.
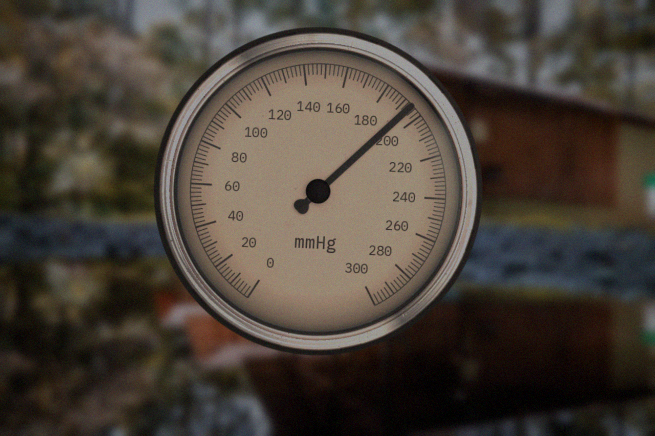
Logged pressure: 194
